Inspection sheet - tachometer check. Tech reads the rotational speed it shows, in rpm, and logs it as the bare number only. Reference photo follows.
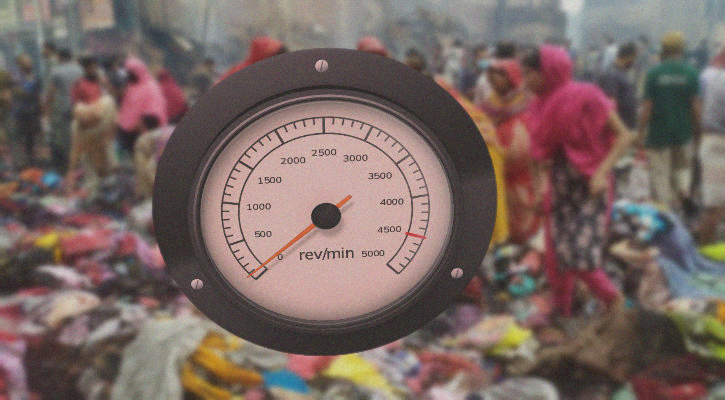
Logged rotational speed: 100
